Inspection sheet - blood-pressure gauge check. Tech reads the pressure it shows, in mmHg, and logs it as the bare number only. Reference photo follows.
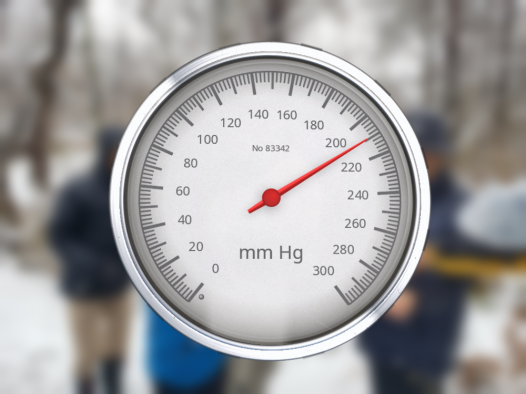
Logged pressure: 210
